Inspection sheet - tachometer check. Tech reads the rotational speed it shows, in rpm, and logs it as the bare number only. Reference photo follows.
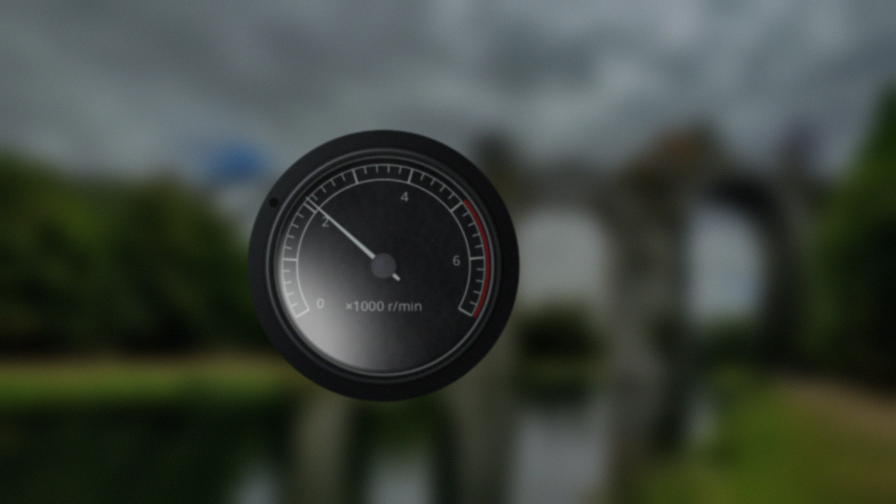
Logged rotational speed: 2100
